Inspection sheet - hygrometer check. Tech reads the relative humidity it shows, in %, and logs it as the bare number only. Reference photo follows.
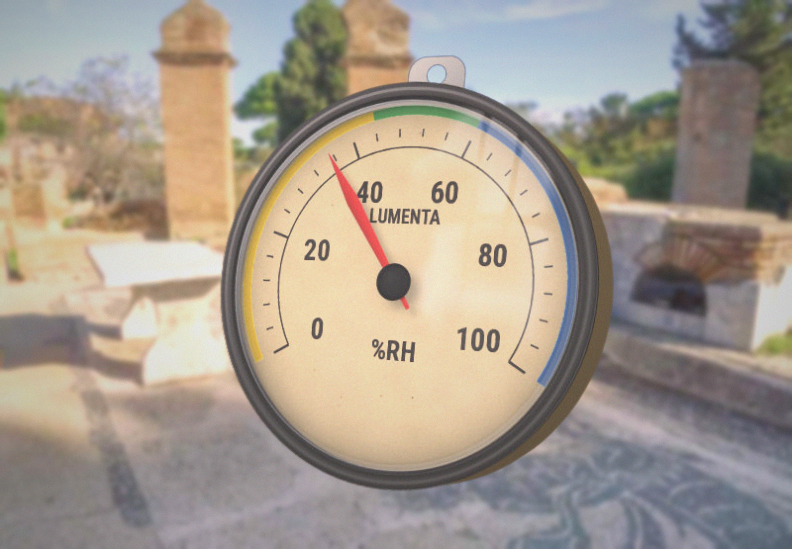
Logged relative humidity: 36
